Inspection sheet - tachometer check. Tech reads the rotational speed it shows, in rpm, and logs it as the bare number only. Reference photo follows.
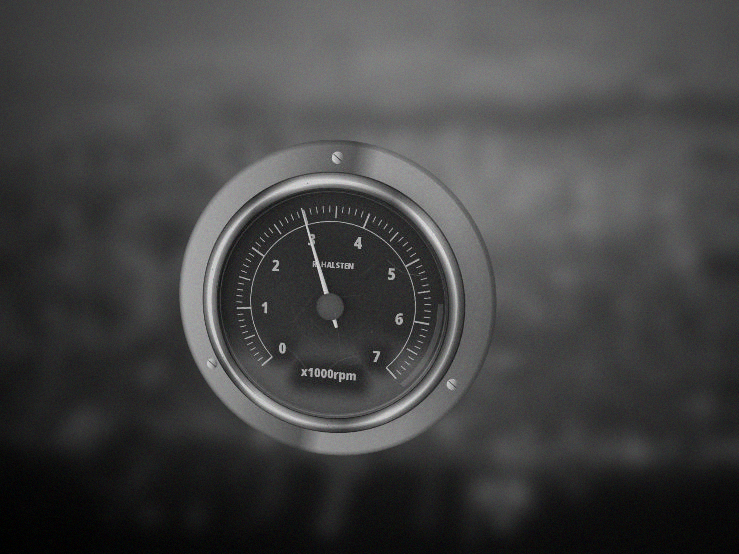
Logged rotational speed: 3000
